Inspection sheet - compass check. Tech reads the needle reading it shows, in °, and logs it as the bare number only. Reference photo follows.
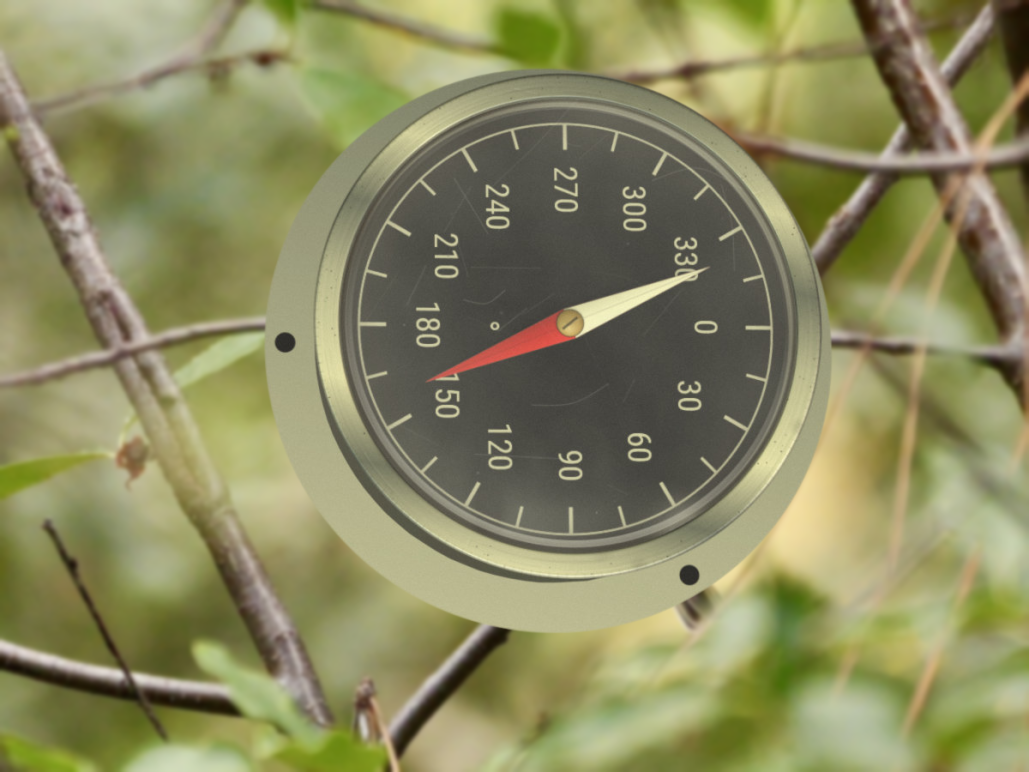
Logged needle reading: 157.5
